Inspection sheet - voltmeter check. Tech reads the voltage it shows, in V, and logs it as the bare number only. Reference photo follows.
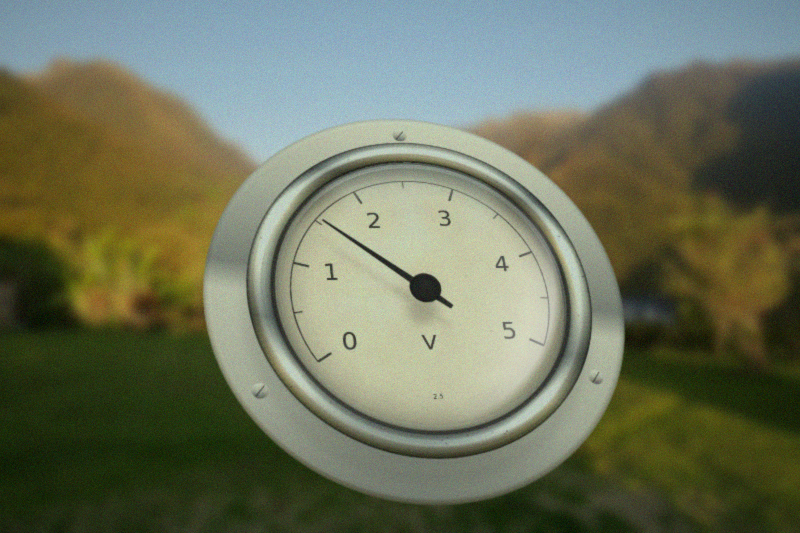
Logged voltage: 1.5
